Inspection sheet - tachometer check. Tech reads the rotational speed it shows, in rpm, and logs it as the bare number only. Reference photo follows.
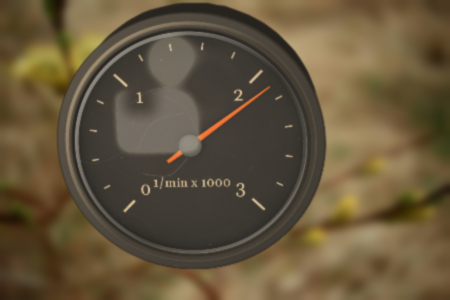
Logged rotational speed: 2100
